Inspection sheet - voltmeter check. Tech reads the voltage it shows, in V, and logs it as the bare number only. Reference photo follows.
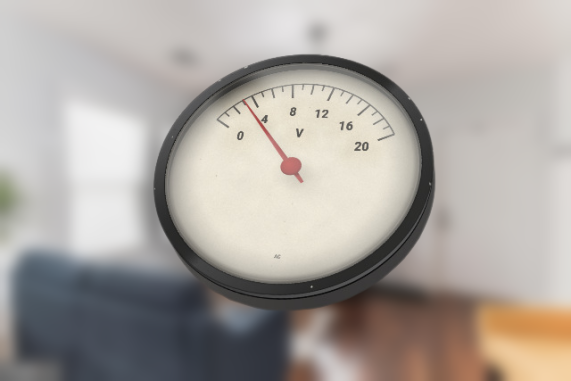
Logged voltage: 3
